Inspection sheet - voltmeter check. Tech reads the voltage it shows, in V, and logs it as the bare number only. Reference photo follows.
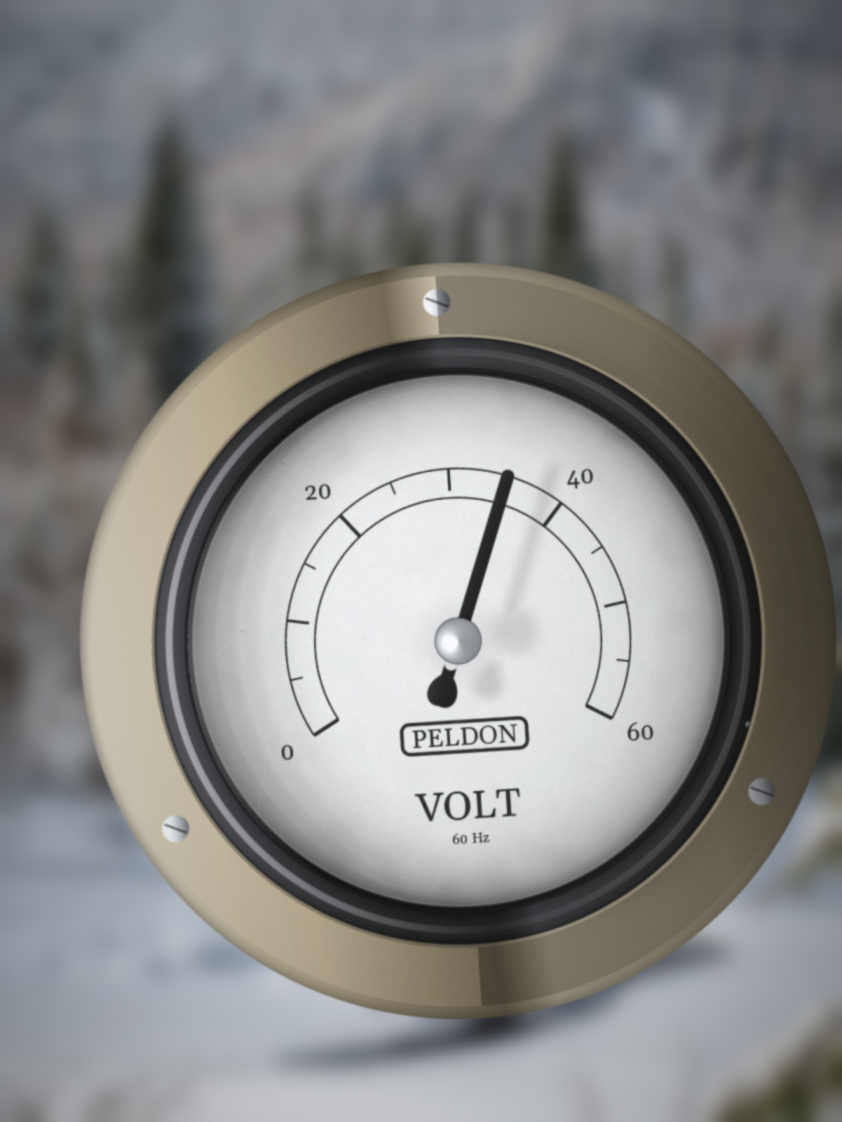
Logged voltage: 35
